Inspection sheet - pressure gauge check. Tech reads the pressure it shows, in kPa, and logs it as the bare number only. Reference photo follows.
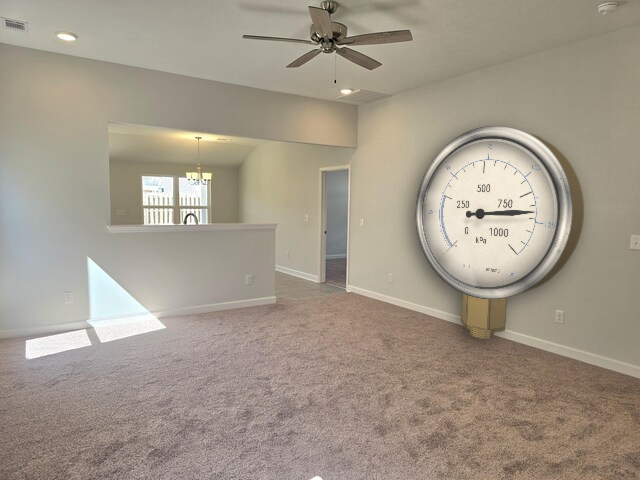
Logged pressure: 825
